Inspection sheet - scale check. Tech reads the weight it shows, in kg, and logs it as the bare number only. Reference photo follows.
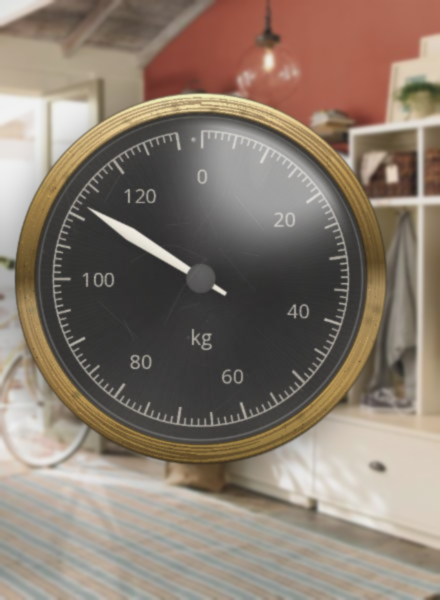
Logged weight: 112
